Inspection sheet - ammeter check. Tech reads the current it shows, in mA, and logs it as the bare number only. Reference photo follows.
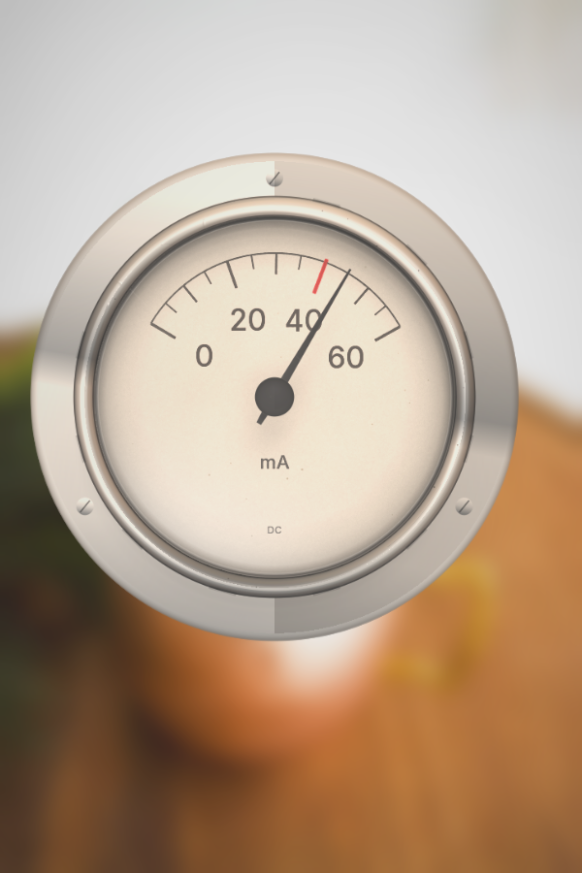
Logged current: 45
